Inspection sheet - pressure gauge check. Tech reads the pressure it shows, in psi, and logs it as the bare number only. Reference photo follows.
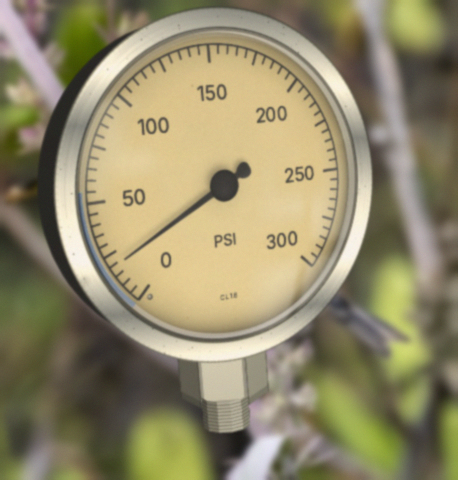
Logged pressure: 20
